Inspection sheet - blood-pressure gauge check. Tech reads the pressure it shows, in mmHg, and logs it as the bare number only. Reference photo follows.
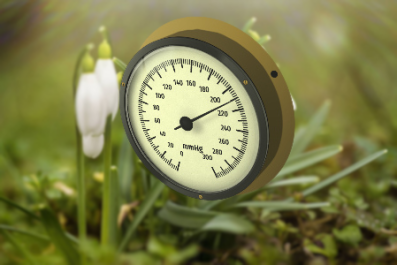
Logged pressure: 210
